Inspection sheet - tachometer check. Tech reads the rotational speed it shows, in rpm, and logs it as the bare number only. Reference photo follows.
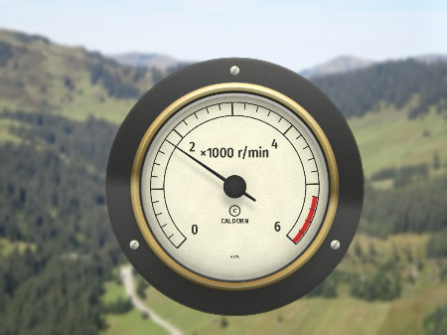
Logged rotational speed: 1800
